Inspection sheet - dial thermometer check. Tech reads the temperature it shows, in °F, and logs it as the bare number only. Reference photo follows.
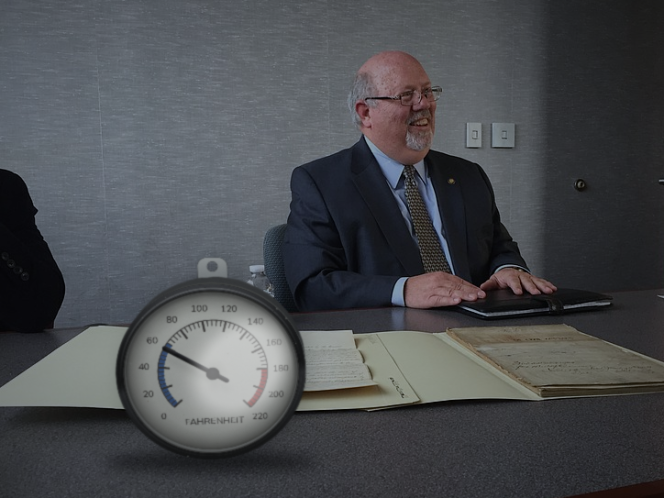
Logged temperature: 60
